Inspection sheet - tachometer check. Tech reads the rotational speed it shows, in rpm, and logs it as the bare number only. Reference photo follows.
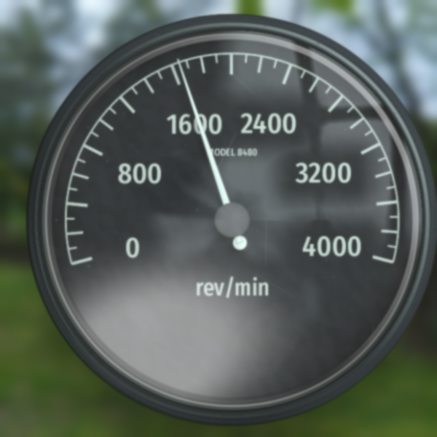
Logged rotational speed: 1650
